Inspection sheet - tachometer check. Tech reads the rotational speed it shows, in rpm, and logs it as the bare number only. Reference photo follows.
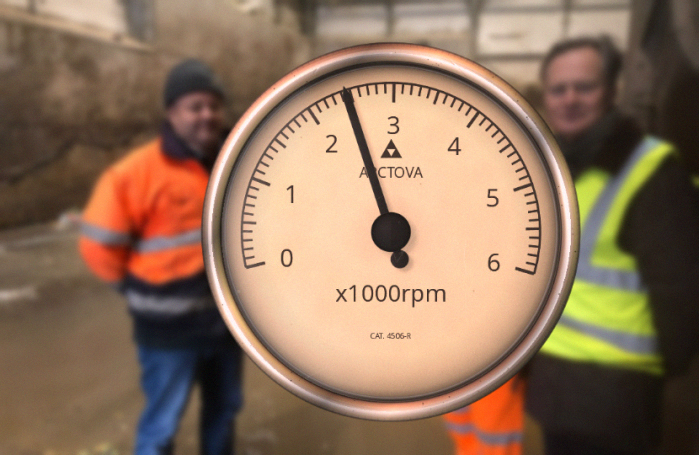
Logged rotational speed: 2450
